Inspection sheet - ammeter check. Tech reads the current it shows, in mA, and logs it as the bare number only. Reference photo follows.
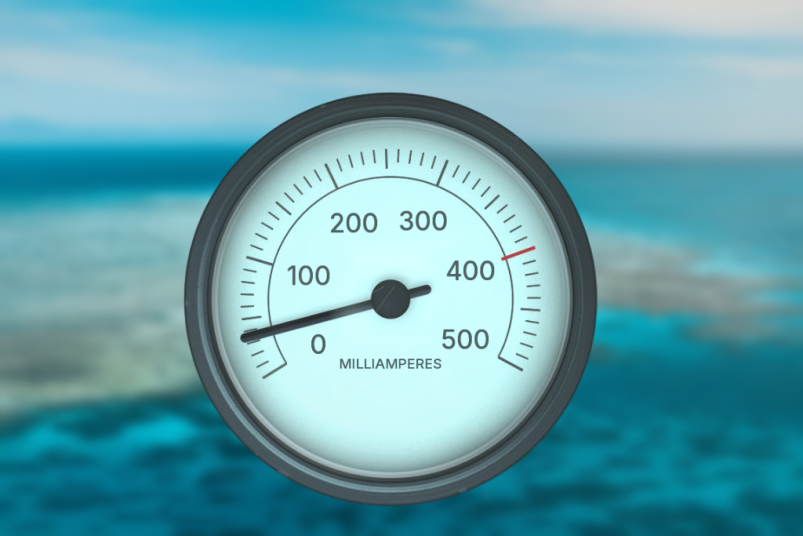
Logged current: 35
